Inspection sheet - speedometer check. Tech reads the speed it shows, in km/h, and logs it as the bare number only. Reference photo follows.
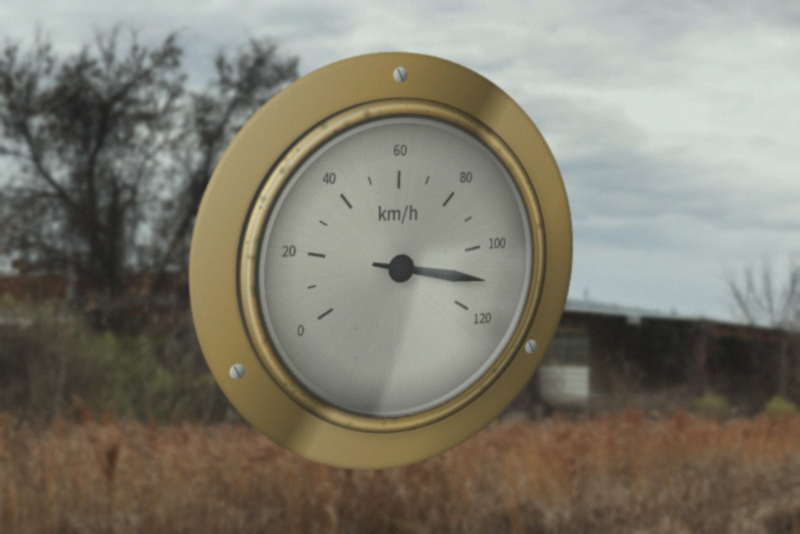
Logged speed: 110
